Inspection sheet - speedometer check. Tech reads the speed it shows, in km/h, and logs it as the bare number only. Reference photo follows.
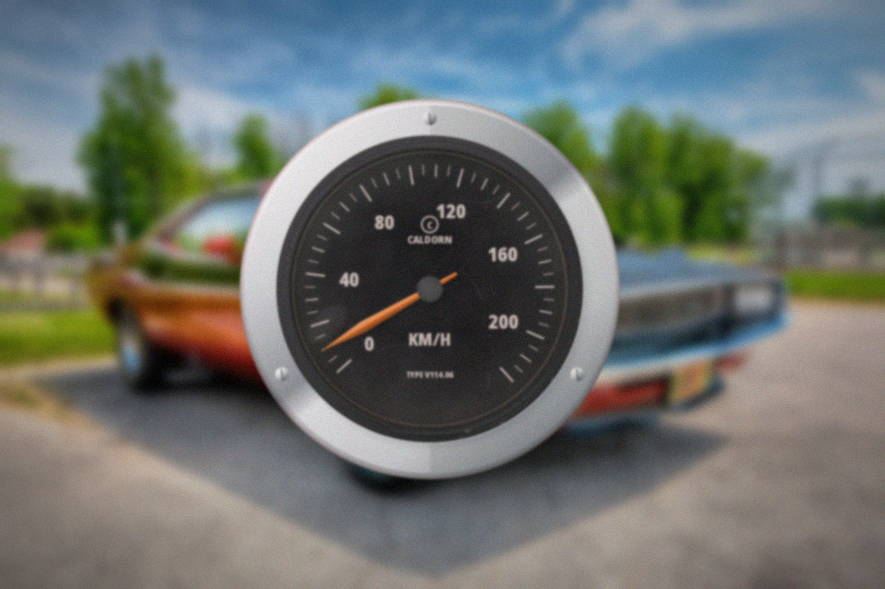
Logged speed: 10
